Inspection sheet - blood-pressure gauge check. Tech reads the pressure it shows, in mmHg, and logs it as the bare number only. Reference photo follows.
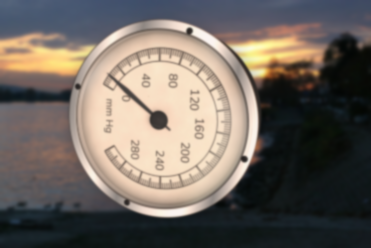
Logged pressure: 10
